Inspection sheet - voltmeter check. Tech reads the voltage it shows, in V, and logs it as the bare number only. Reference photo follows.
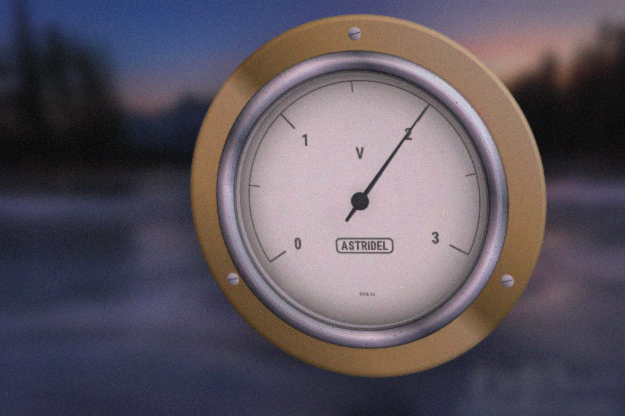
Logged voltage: 2
